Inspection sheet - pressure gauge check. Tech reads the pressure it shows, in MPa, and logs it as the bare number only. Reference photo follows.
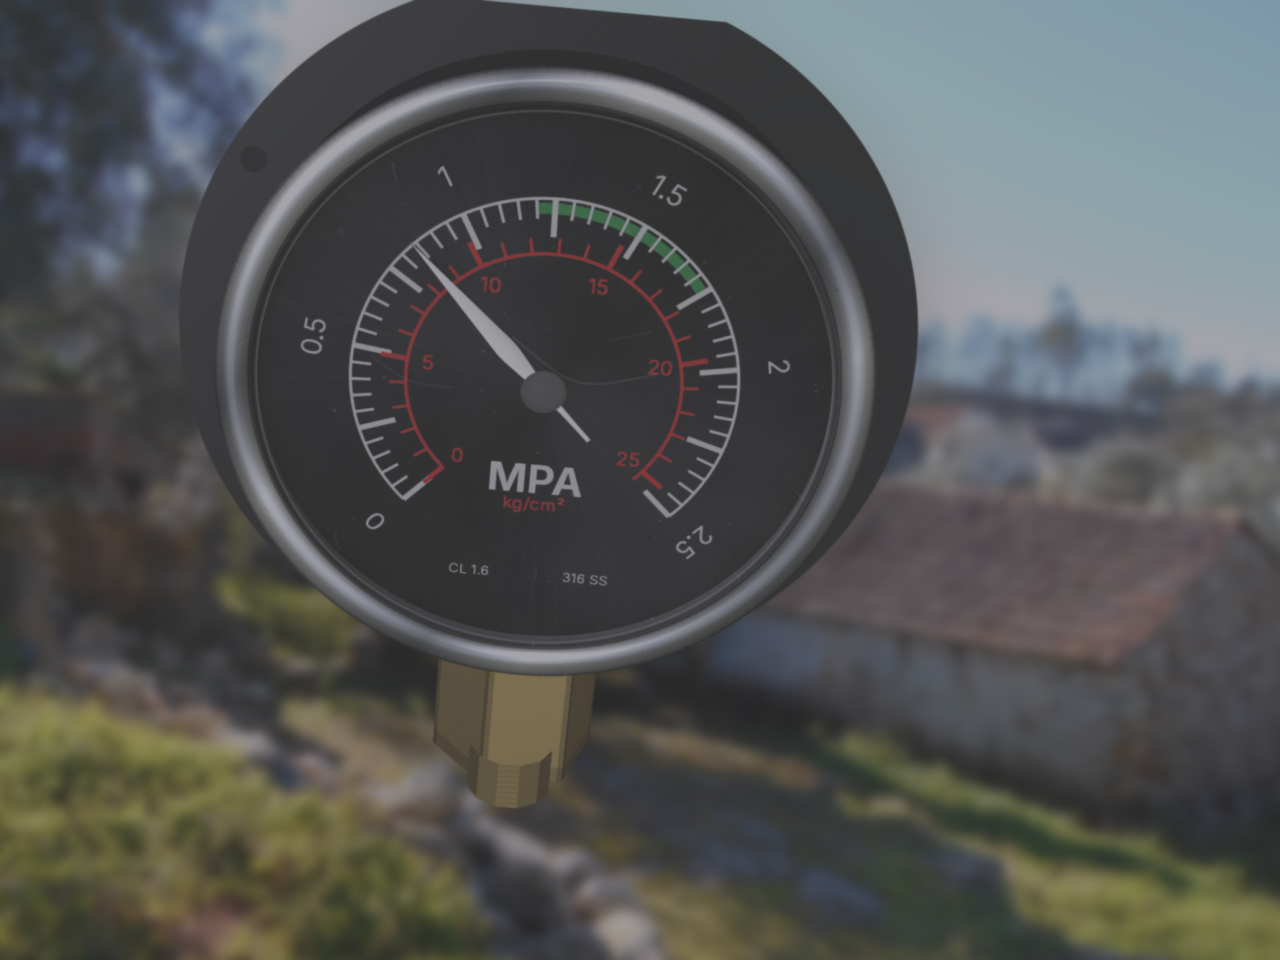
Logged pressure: 0.85
